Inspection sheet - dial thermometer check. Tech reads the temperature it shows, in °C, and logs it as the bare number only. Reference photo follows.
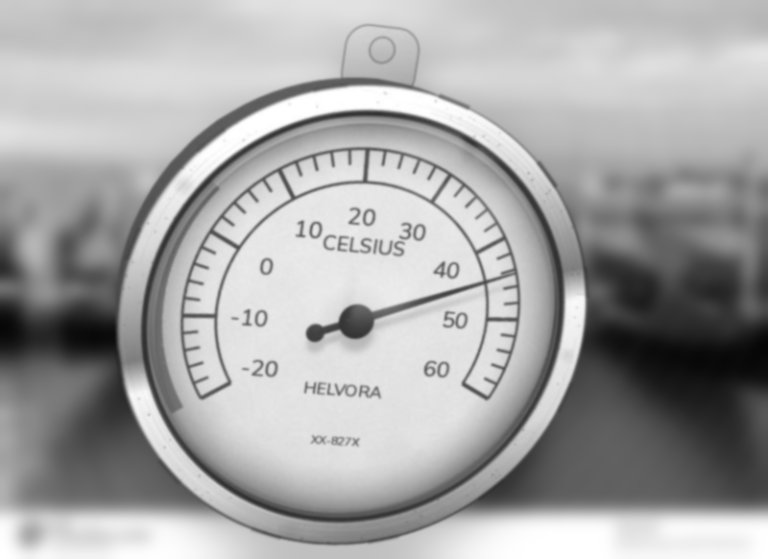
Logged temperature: 44
